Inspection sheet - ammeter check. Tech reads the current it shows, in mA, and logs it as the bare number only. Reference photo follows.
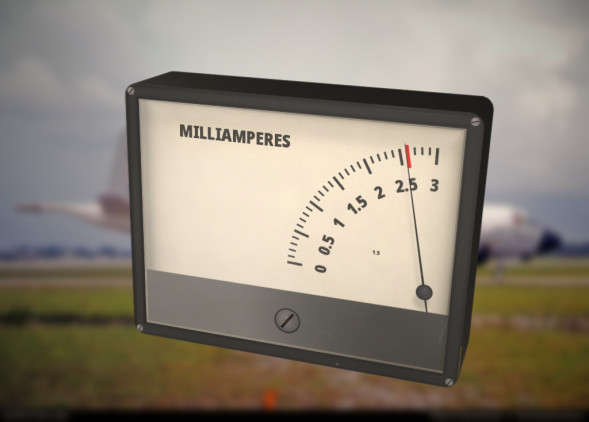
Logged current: 2.6
